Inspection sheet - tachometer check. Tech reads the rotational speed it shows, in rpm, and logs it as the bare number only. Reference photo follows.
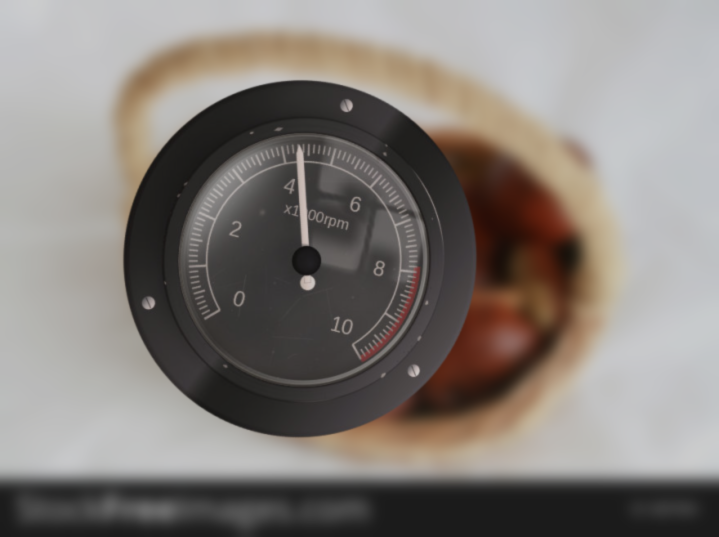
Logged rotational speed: 4300
